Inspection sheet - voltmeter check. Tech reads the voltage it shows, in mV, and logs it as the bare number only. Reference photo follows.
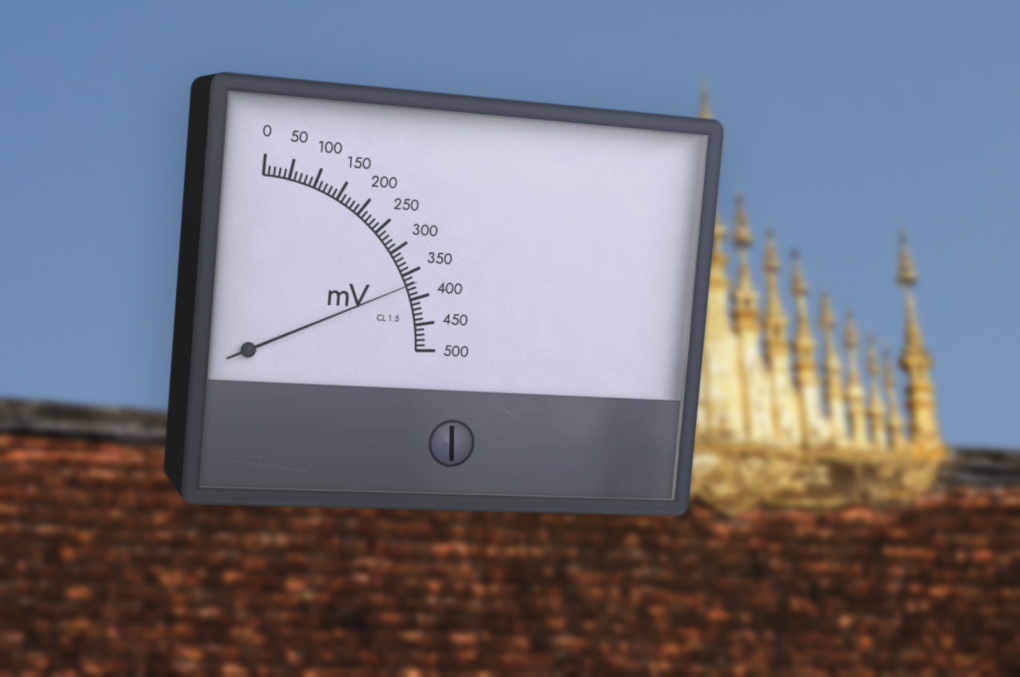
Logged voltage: 370
